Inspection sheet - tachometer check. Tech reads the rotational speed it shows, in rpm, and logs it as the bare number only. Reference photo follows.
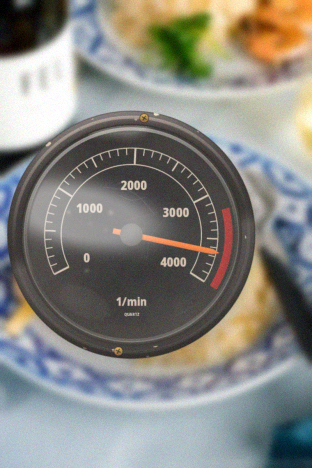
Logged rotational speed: 3650
